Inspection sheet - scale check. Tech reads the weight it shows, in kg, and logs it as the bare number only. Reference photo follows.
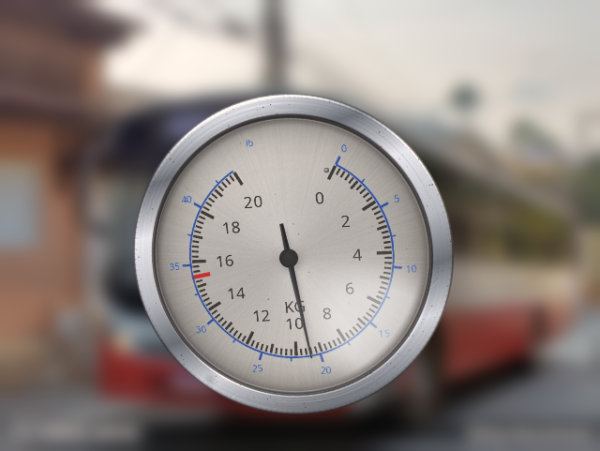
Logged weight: 9.4
